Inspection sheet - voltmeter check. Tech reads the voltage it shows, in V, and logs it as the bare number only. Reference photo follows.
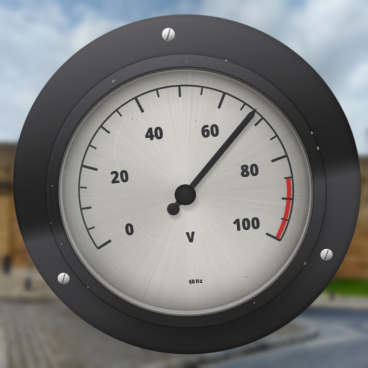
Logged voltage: 67.5
